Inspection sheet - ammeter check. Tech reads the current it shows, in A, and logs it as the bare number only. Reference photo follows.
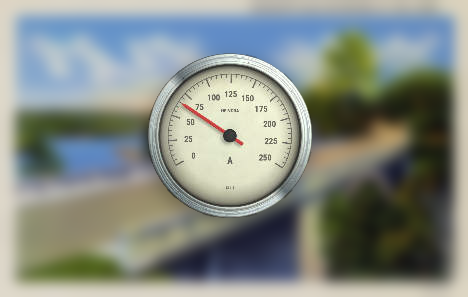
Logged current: 65
